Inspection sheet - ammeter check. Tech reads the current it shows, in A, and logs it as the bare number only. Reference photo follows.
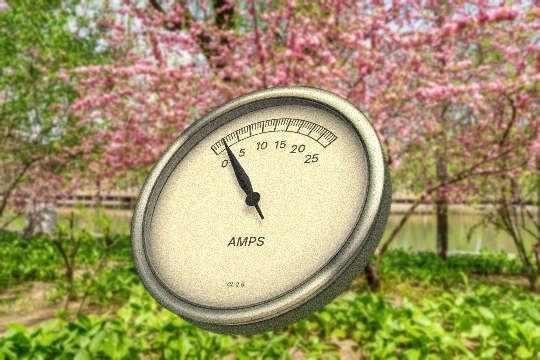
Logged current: 2.5
